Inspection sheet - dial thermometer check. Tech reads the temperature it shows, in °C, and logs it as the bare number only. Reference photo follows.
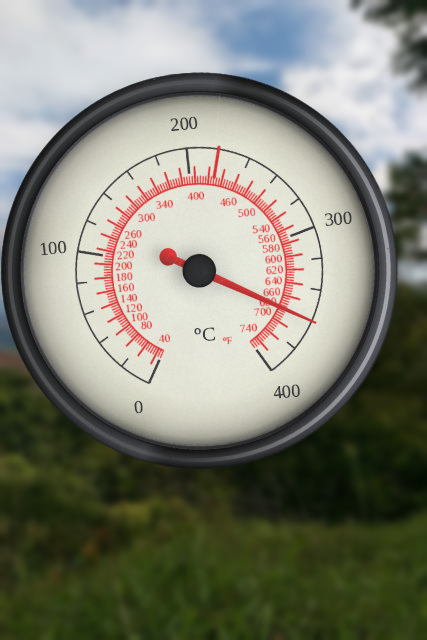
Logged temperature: 360
